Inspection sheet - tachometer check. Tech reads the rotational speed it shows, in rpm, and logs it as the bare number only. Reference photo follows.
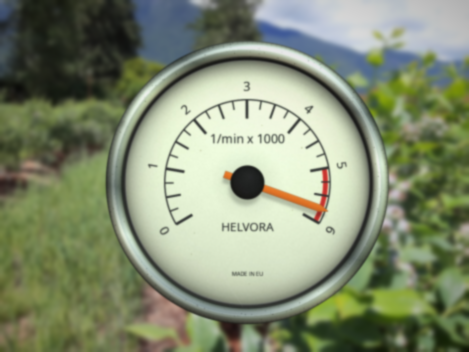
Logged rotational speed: 5750
